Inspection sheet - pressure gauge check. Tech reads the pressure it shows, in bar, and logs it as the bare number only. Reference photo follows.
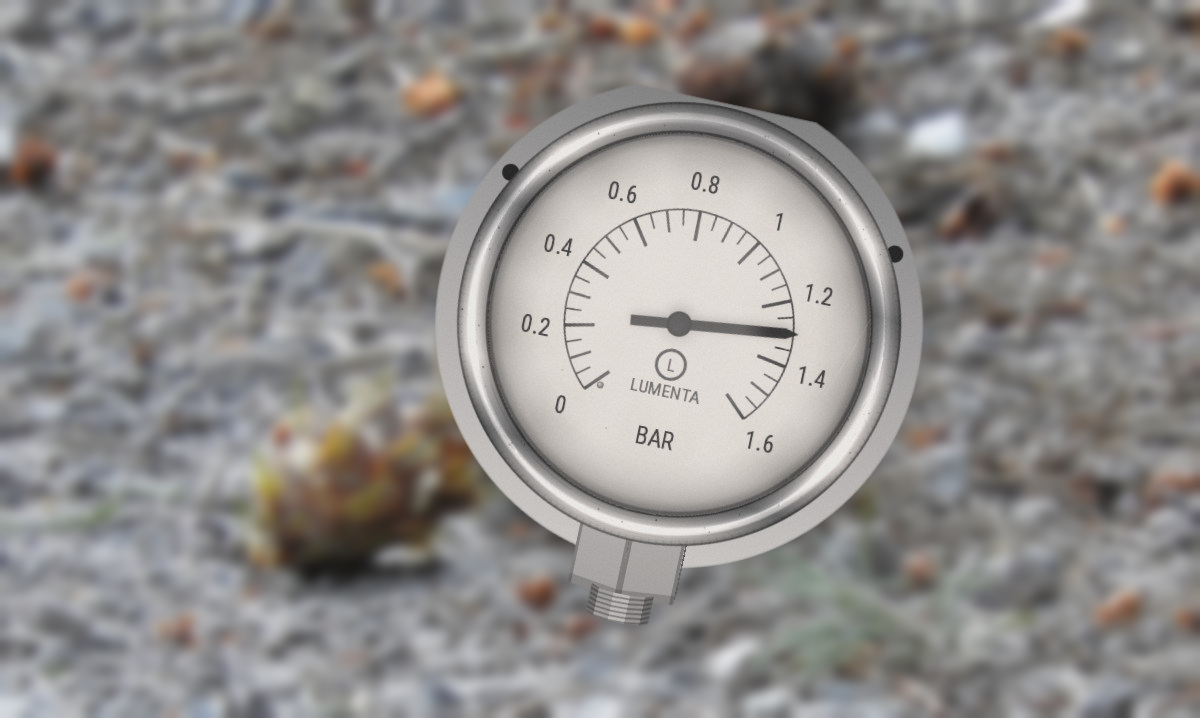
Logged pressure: 1.3
